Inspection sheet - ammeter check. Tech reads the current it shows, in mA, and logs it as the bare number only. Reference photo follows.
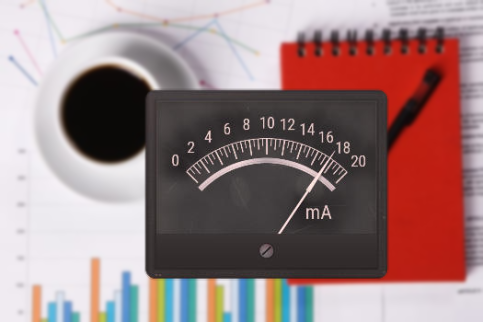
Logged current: 17.5
